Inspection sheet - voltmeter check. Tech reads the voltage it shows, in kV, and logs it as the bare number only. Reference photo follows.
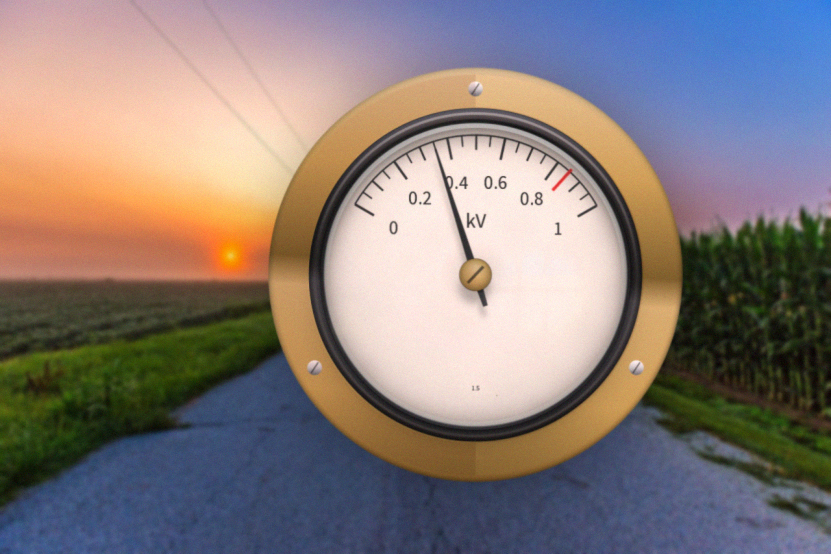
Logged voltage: 0.35
